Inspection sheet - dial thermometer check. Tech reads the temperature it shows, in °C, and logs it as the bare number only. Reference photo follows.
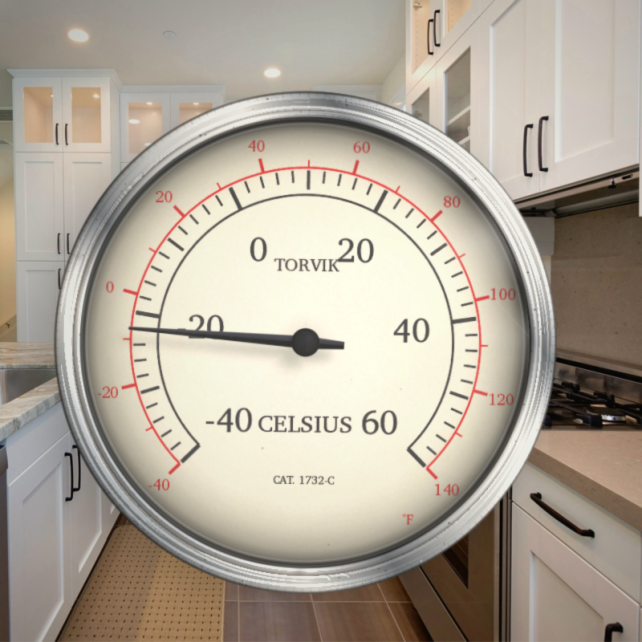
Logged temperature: -22
